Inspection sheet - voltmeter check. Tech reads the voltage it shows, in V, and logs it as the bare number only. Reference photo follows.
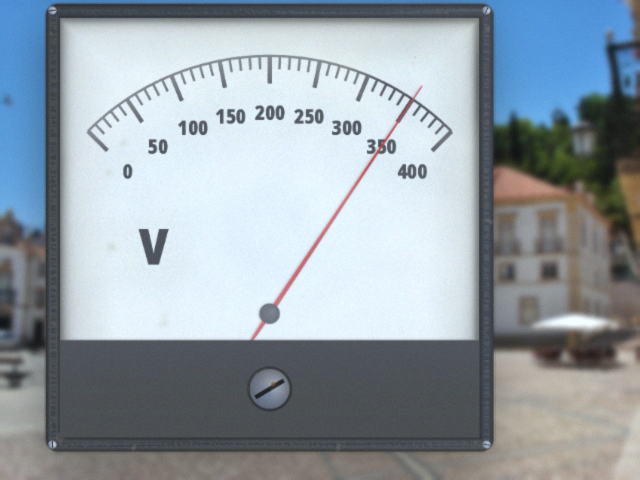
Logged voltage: 350
